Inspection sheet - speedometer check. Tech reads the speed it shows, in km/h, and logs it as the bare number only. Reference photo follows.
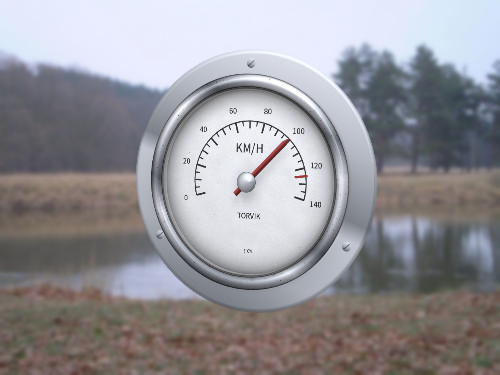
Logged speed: 100
